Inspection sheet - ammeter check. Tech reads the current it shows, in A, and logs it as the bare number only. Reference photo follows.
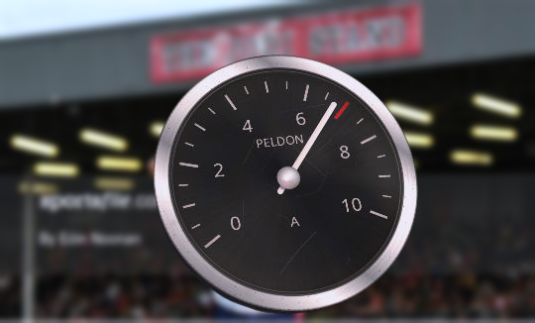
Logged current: 6.75
